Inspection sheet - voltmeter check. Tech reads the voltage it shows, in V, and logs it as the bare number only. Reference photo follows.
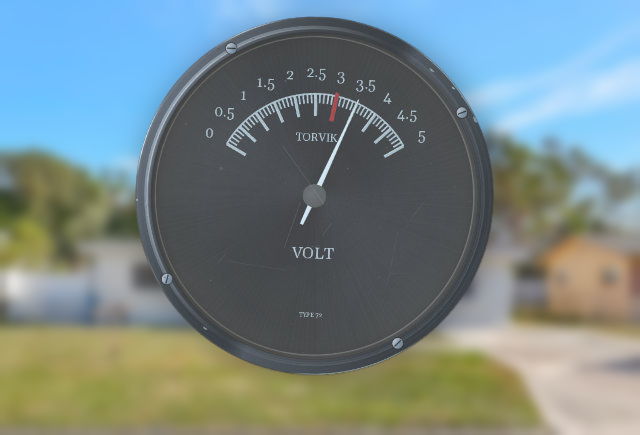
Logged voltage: 3.5
